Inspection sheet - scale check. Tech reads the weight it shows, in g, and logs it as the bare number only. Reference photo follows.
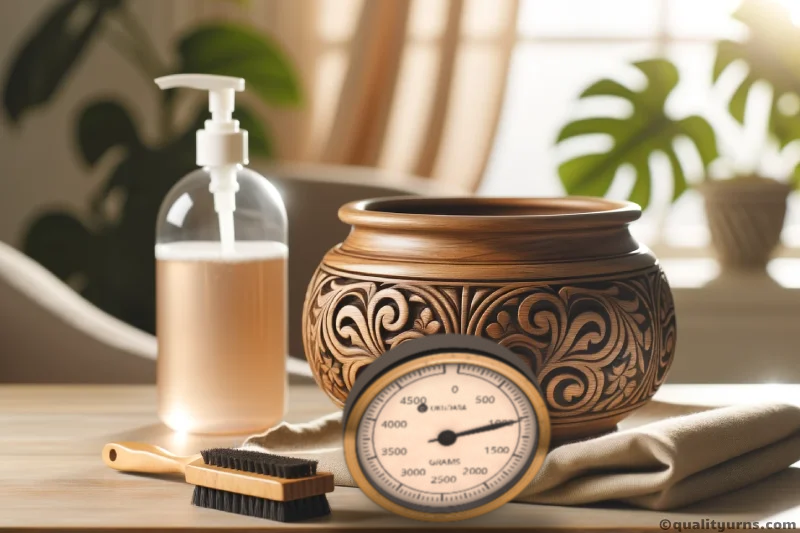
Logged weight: 1000
